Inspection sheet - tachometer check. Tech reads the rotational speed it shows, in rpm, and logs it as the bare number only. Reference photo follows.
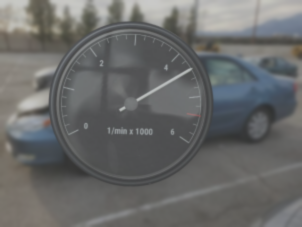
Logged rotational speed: 4400
